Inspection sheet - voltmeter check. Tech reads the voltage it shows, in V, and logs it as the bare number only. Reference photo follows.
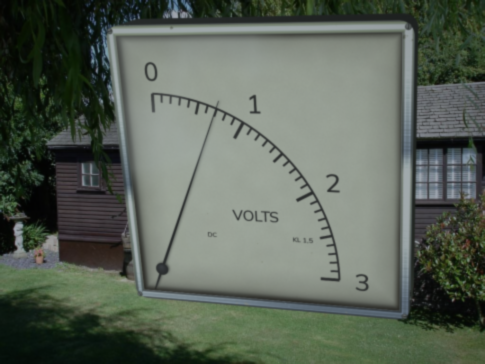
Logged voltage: 0.7
